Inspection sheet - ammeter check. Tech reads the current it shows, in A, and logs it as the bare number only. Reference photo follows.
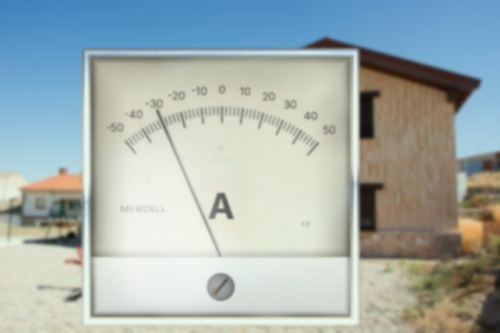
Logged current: -30
